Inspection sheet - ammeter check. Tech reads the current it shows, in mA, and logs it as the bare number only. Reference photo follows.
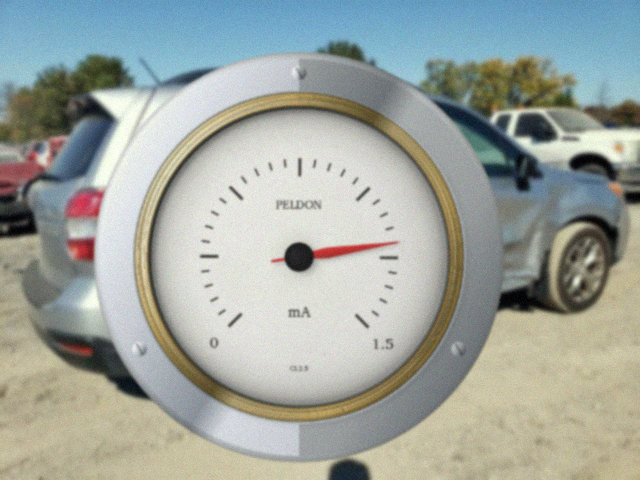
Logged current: 1.2
